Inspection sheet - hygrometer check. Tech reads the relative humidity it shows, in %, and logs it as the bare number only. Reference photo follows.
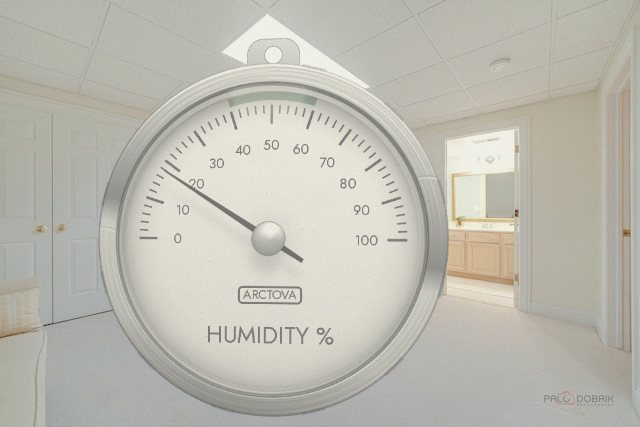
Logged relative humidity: 18
